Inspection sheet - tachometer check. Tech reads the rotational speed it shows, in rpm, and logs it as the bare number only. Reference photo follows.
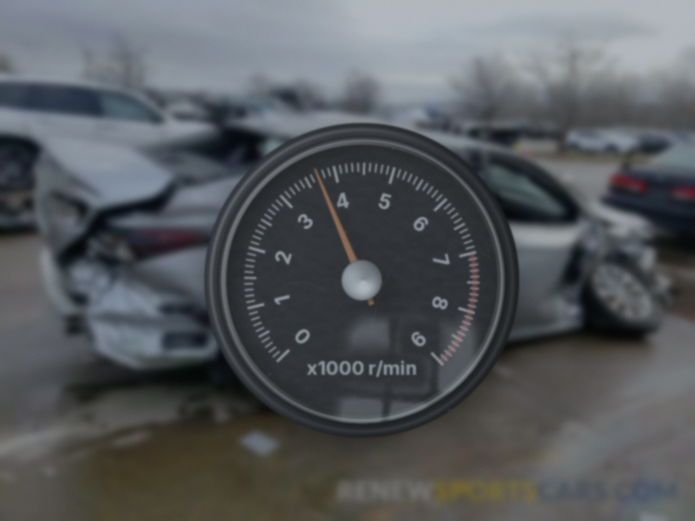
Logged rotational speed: 3700
